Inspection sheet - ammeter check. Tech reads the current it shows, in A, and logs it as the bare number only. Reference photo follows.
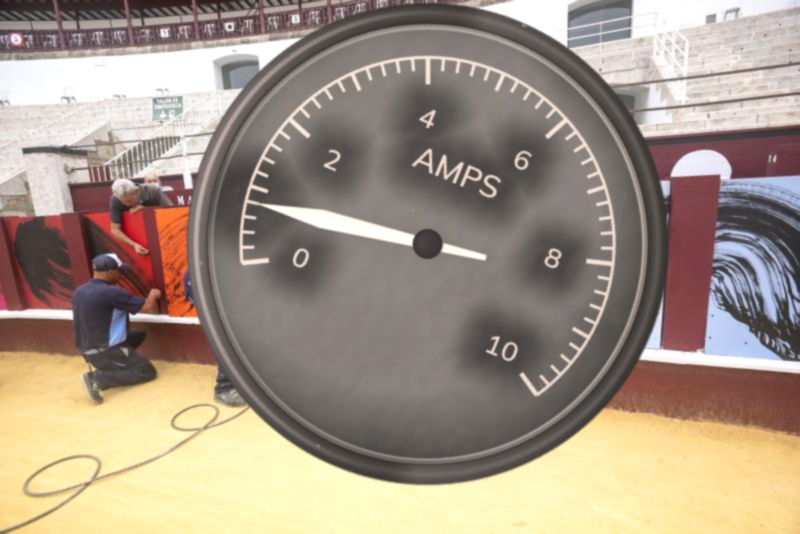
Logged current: 0.8
